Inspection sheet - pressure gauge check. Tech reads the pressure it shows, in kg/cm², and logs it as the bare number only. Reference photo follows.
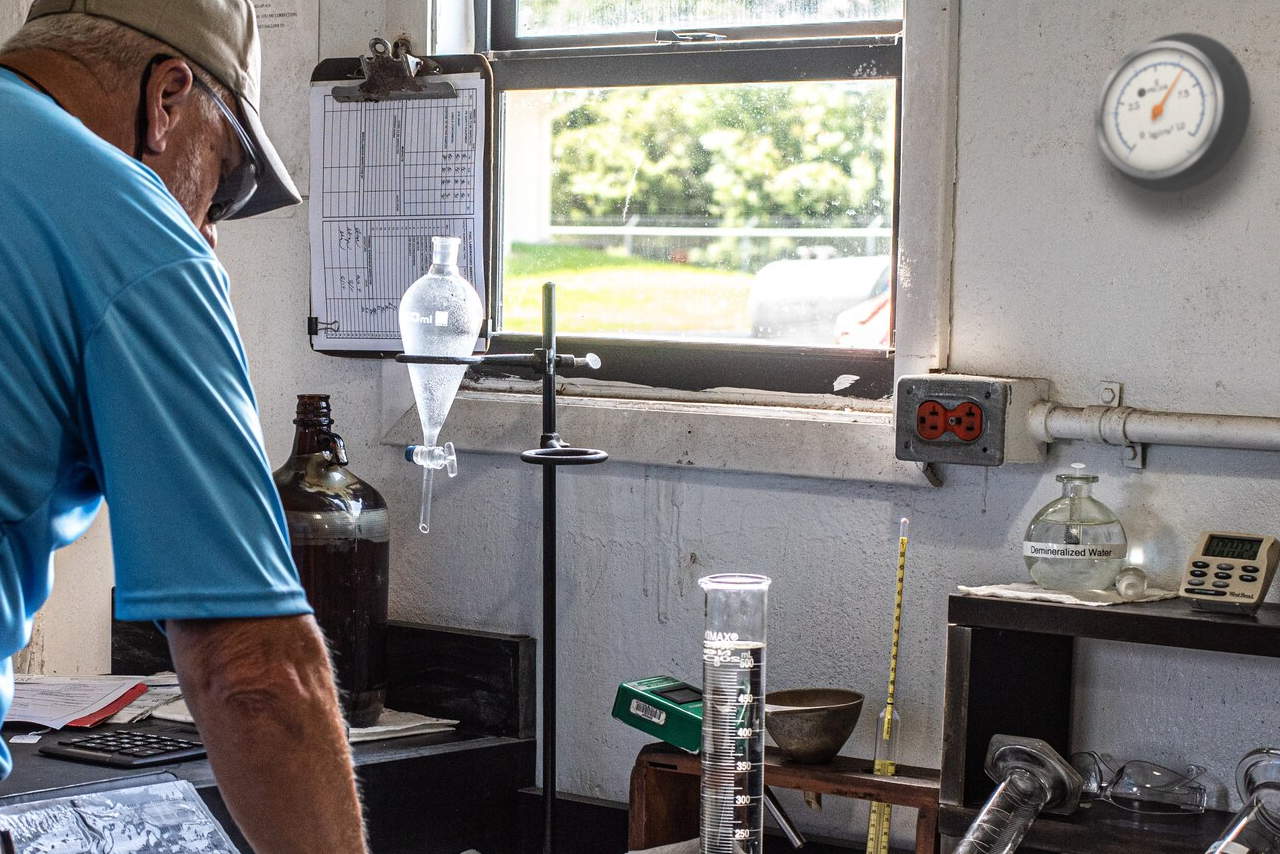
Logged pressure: 6.5
